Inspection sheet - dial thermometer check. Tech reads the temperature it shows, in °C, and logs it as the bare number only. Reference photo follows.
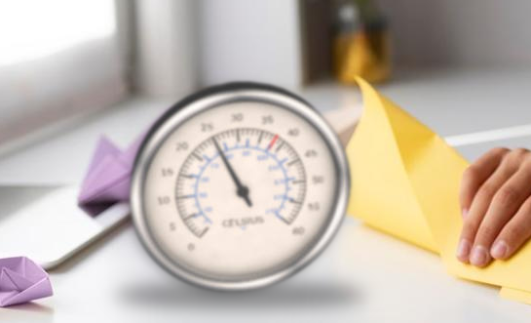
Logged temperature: 25
